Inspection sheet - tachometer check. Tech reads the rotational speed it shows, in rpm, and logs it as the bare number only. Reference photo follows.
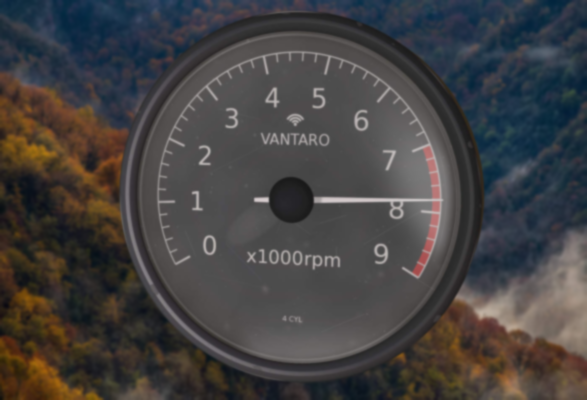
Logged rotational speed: 7800
